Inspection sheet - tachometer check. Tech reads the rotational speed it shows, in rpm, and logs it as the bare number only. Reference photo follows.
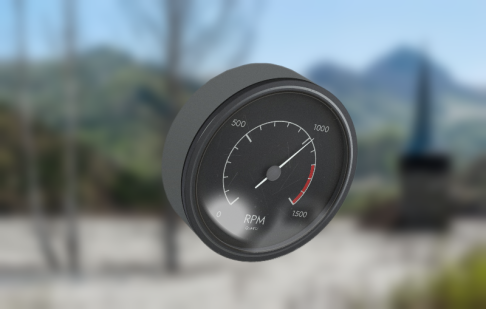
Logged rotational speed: 1000
